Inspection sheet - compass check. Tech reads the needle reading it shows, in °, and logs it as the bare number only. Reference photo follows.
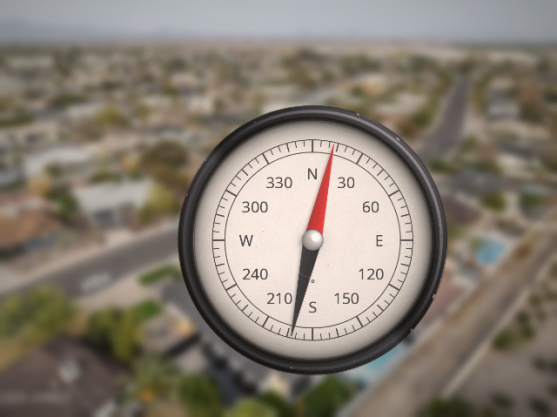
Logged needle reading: 12.5
